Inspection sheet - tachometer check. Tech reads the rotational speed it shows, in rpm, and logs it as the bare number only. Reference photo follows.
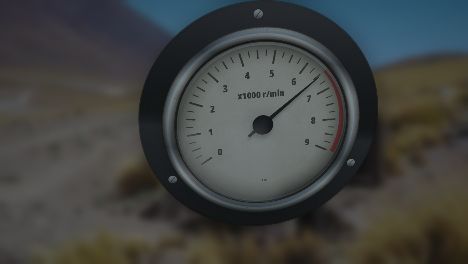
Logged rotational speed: 6500
